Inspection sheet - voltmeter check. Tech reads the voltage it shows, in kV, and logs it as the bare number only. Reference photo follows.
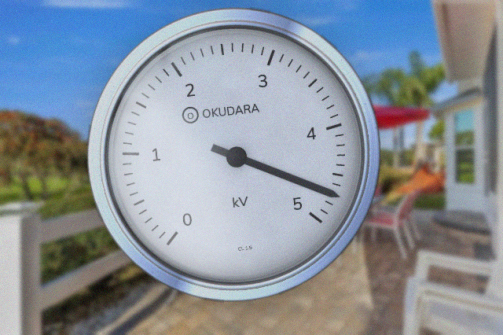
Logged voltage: 4.7
